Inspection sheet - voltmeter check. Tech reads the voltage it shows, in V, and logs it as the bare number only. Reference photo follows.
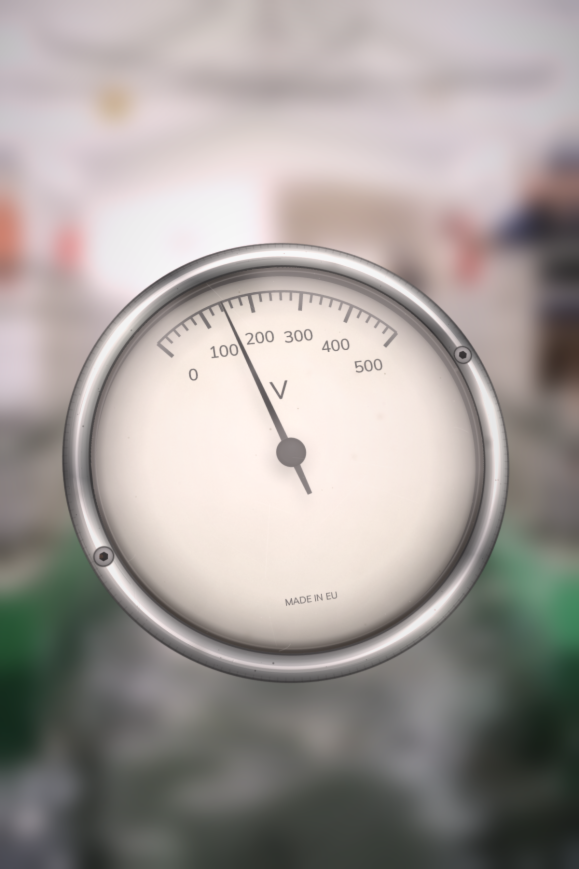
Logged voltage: 140
